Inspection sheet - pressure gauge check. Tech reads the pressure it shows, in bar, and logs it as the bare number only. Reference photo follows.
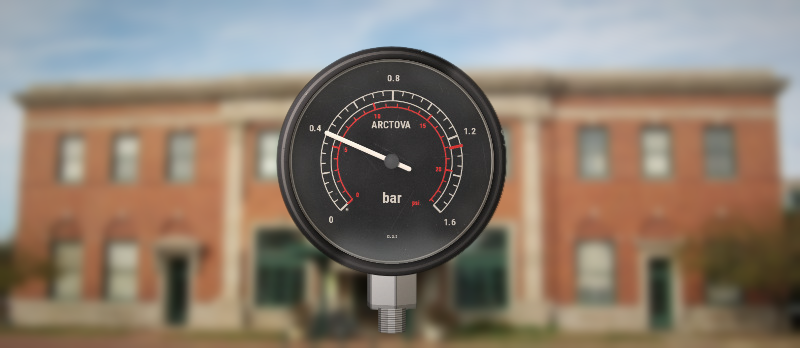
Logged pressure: 0.4
